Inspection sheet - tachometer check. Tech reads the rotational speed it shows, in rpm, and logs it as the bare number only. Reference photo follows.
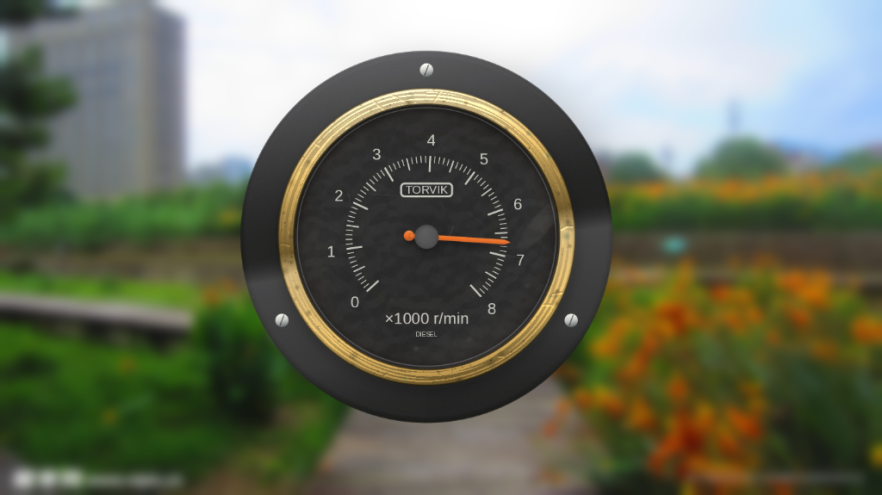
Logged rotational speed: 6700
